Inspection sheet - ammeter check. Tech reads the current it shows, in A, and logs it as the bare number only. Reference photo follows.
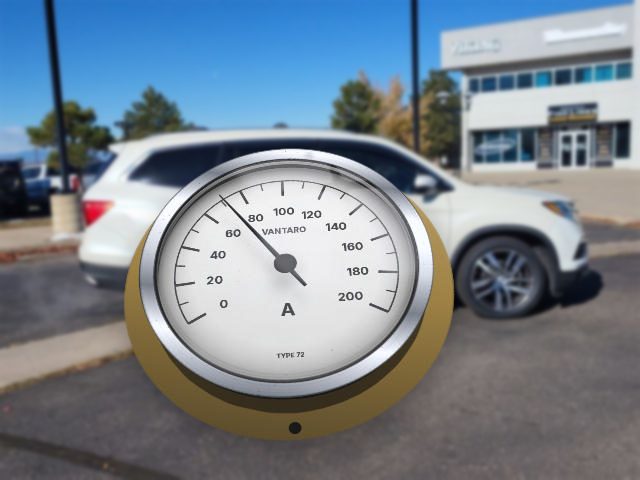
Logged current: 70
